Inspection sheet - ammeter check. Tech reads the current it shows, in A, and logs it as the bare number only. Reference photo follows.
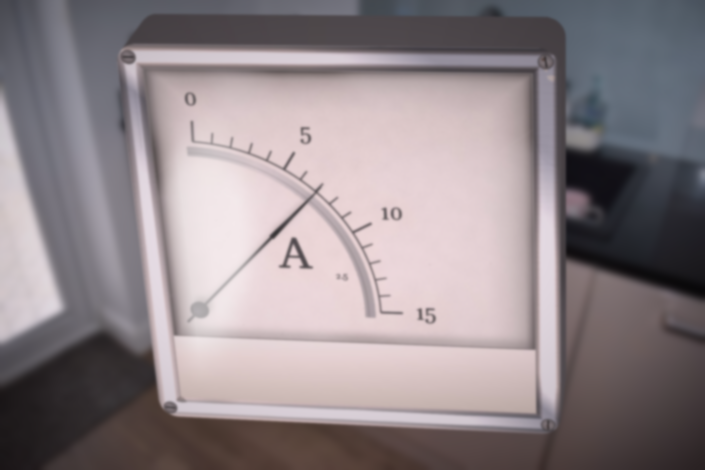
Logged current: 7
